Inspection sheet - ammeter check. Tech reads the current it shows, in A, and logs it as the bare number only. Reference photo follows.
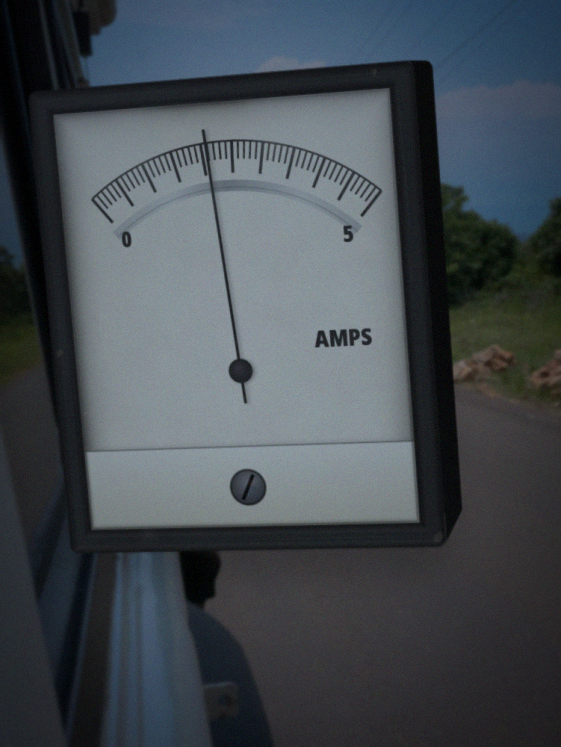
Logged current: 2.1
